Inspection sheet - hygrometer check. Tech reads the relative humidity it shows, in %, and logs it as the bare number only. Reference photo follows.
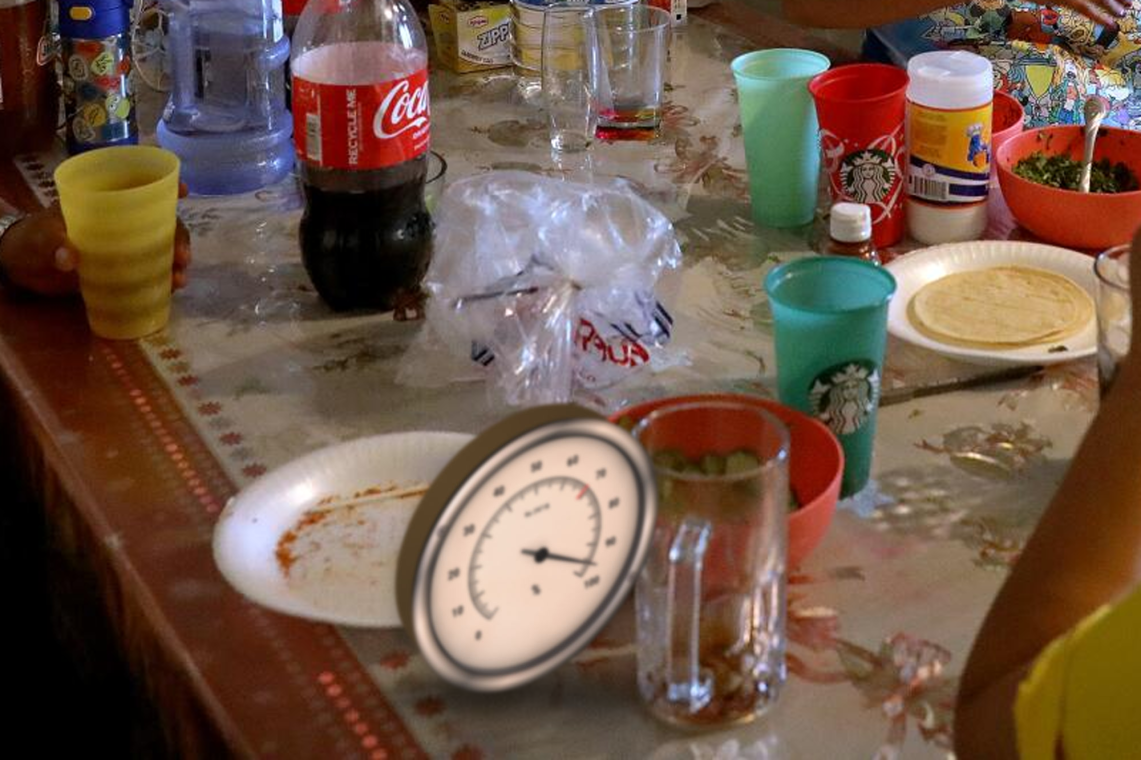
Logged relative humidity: 95
